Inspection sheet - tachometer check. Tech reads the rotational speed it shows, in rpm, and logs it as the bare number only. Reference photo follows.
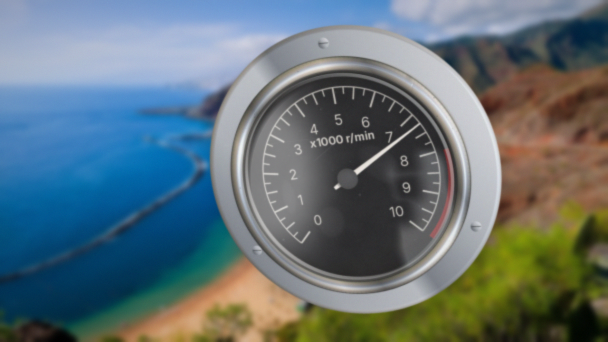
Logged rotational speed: 7250
